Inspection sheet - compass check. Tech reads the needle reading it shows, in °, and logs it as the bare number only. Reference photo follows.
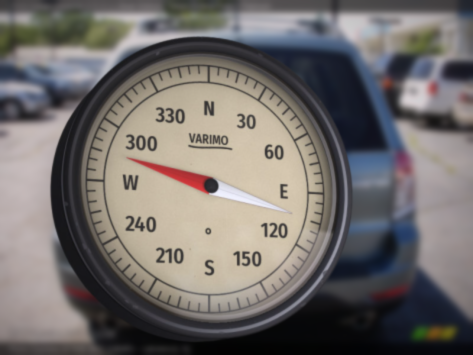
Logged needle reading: 285
